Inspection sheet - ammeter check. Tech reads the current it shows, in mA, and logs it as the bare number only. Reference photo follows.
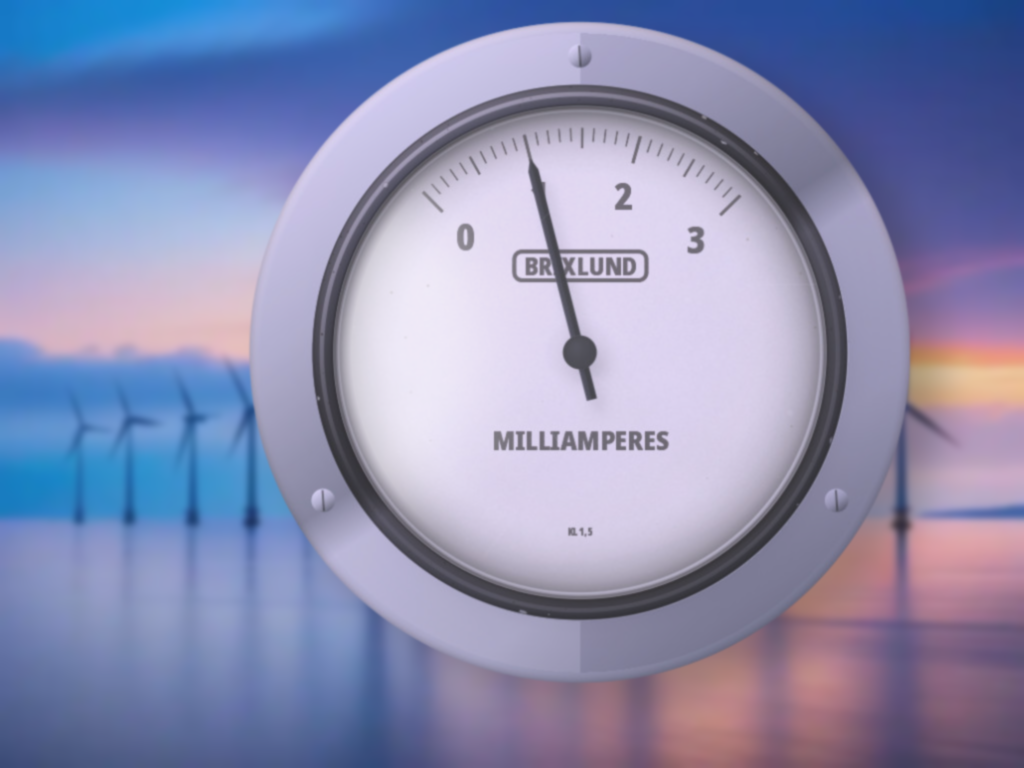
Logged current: 1
